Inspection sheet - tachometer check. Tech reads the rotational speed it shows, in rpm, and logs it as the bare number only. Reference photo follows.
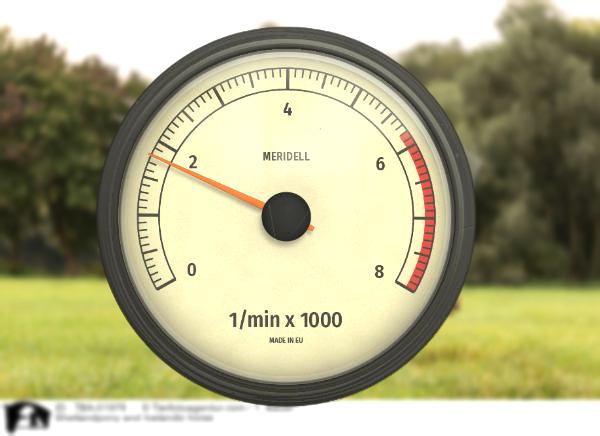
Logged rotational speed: 1800
